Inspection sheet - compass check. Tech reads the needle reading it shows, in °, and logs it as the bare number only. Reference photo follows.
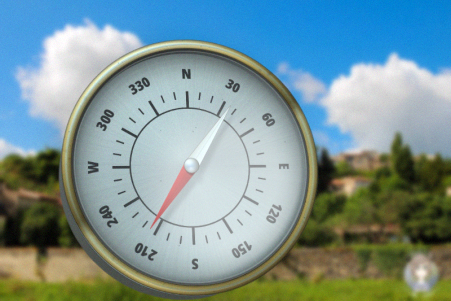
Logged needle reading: 215
